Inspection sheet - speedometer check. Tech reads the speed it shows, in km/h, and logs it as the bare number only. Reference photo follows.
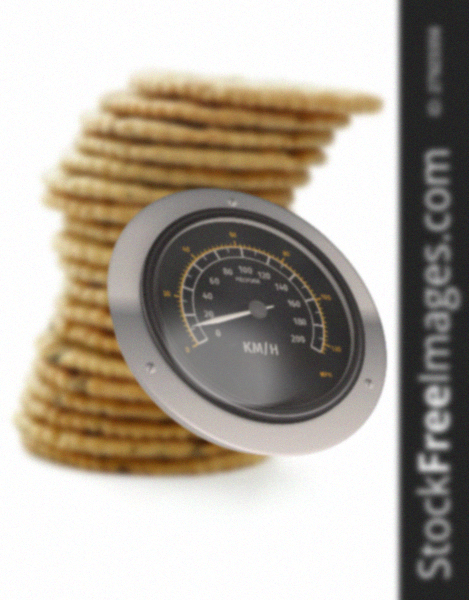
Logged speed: 10
